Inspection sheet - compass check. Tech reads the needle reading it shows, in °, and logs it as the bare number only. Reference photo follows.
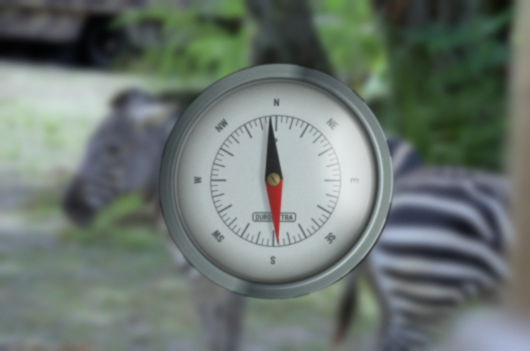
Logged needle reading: 175
